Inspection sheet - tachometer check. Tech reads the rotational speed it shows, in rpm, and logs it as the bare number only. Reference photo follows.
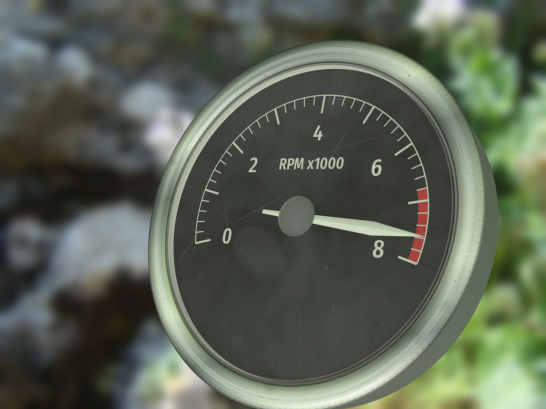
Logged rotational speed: 7600
